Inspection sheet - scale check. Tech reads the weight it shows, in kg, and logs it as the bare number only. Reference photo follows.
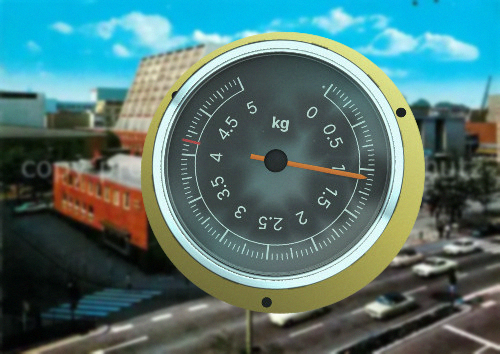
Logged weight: 1.1
